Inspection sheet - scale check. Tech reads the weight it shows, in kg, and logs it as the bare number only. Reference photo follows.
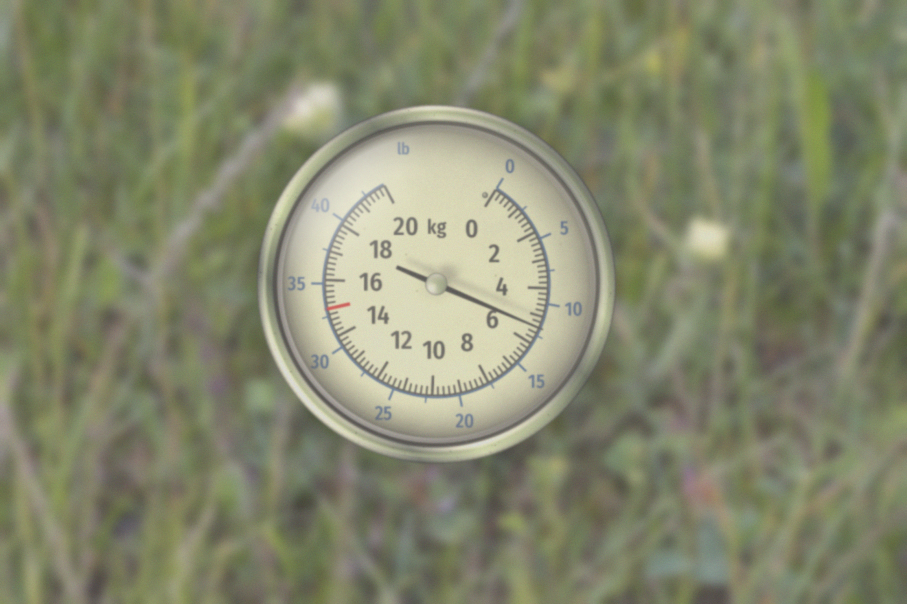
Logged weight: 5.4
